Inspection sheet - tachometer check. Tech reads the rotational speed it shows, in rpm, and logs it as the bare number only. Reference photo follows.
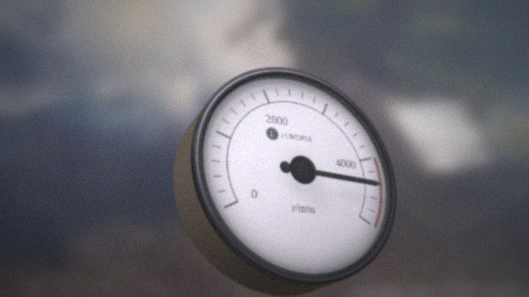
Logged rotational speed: 4400
